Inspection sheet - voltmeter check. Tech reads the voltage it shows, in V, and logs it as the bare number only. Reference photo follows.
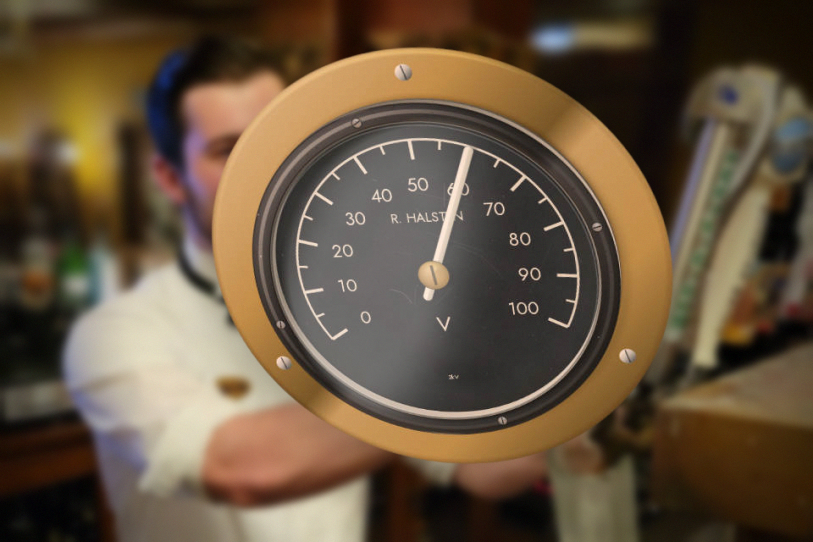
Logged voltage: 60
